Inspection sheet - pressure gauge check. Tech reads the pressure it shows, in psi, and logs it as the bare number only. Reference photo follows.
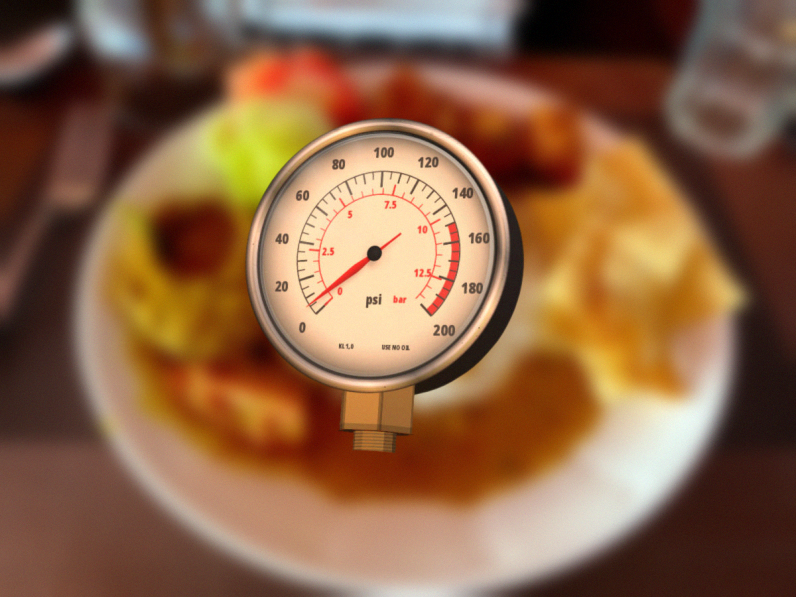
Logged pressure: 5
